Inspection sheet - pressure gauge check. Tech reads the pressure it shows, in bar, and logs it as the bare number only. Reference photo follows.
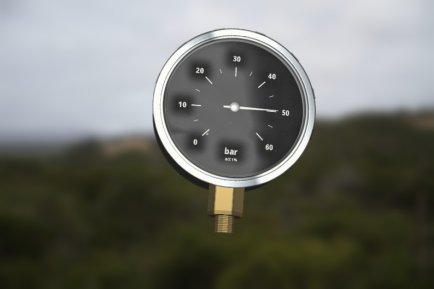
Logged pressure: 50
